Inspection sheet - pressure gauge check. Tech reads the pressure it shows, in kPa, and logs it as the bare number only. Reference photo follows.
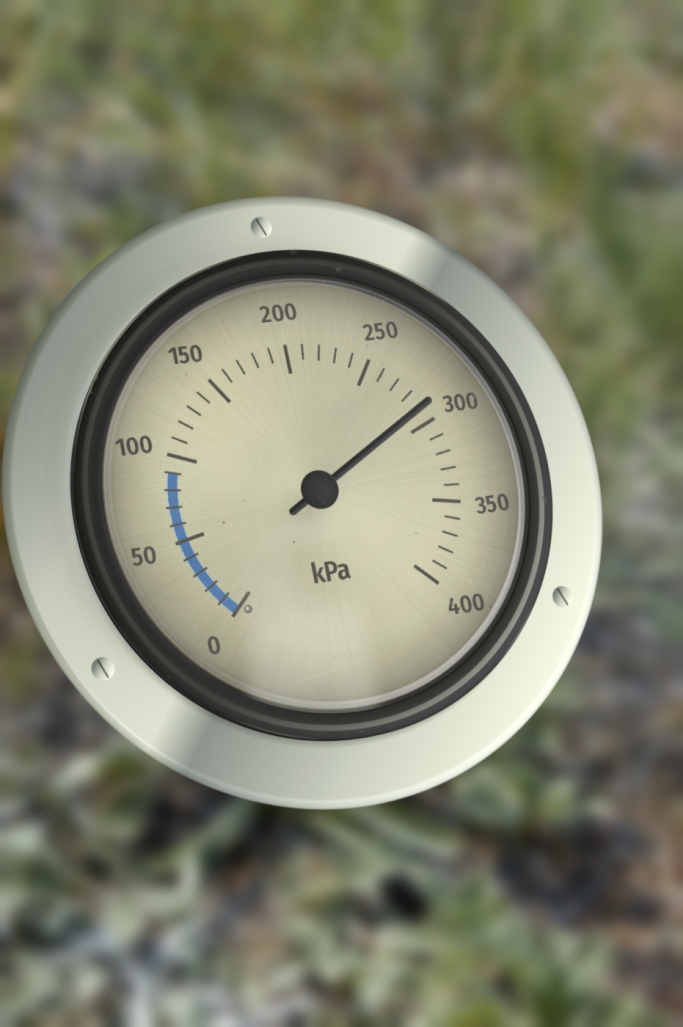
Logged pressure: 290
